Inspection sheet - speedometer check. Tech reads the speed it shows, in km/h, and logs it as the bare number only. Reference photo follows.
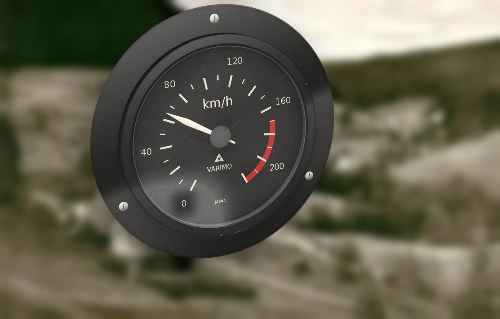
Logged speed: 65
